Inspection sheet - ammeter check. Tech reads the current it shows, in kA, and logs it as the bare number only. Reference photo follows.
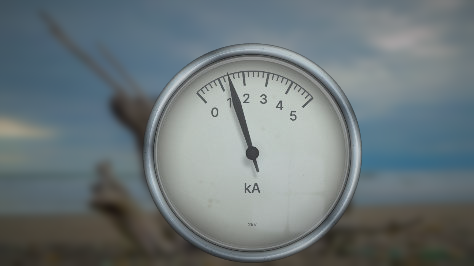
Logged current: 1.4
